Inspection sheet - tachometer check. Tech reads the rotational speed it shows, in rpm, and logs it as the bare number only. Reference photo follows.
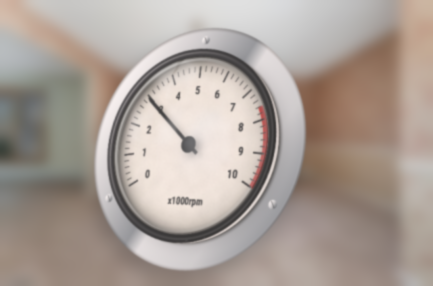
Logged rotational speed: 3000
